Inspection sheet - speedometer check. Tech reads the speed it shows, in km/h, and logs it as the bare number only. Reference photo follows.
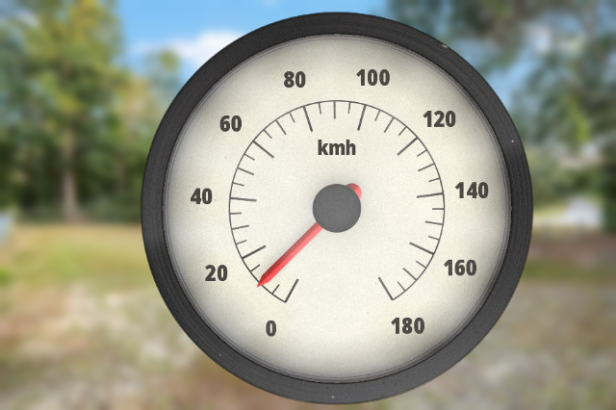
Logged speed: 10
